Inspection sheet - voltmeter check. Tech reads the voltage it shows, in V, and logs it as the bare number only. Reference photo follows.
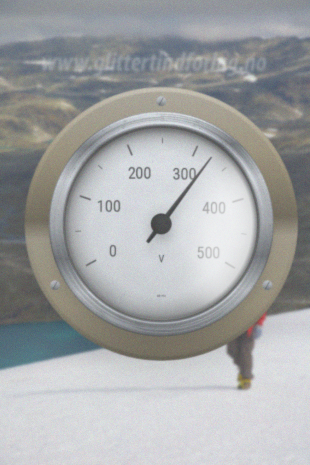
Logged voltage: 325
